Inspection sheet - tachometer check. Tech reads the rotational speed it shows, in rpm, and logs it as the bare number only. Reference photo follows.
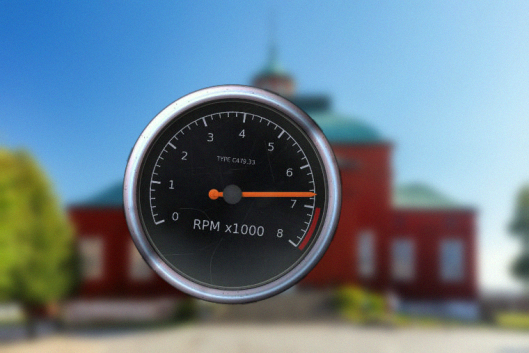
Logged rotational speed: 6700
